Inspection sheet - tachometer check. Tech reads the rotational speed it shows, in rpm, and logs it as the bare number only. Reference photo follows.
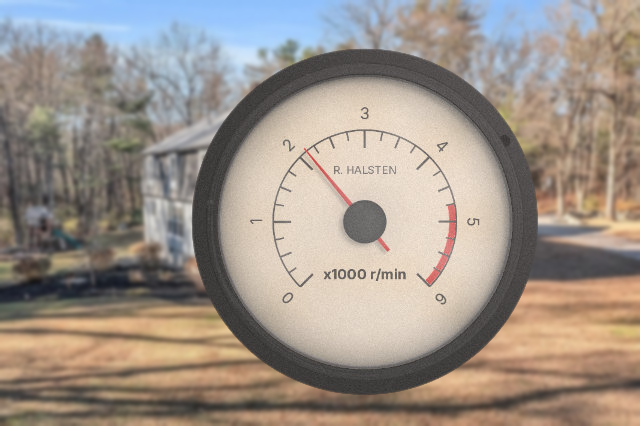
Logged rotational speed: 2125
